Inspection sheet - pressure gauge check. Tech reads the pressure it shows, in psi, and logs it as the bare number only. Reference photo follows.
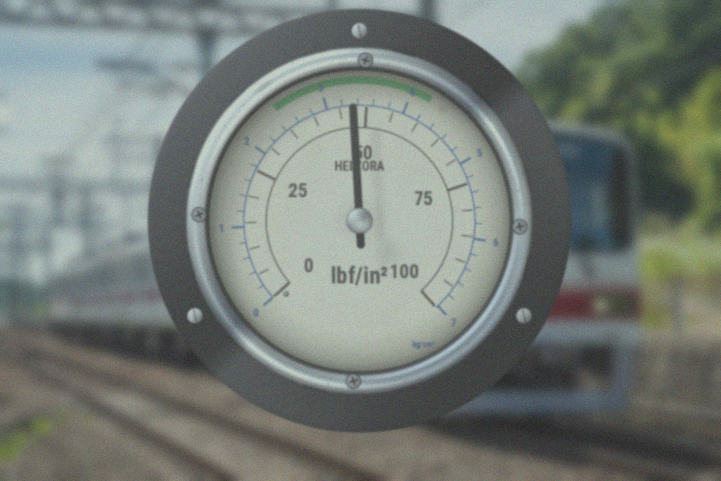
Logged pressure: 47.5
